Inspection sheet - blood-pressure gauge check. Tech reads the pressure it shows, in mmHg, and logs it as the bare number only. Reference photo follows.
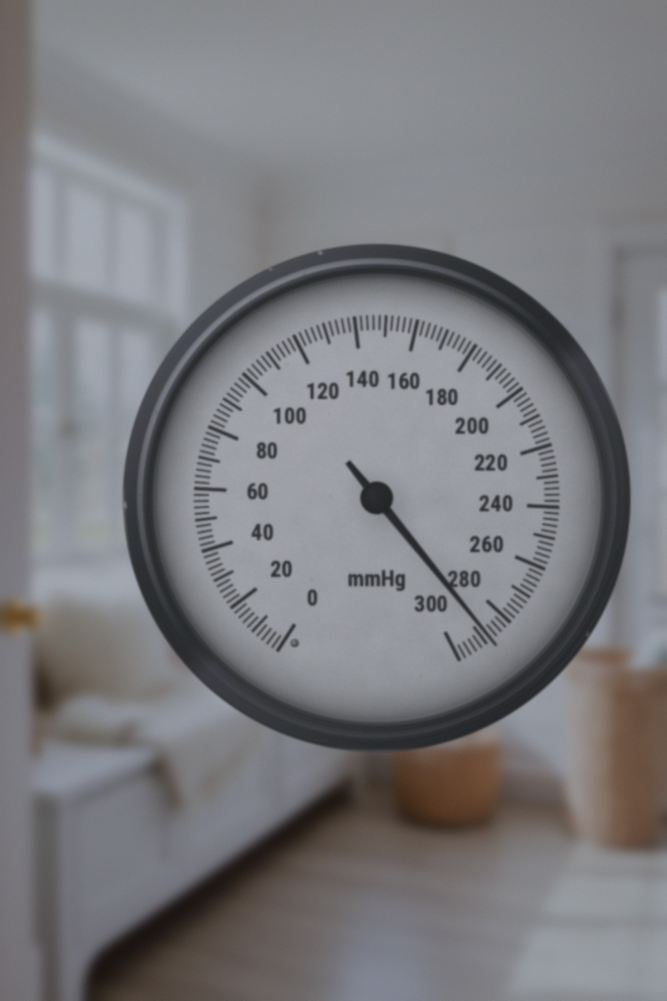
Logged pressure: 288
